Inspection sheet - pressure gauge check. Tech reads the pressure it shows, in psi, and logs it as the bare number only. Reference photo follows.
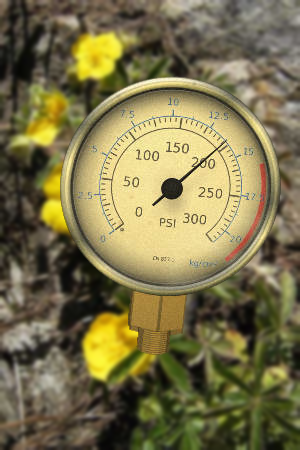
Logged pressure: 195
